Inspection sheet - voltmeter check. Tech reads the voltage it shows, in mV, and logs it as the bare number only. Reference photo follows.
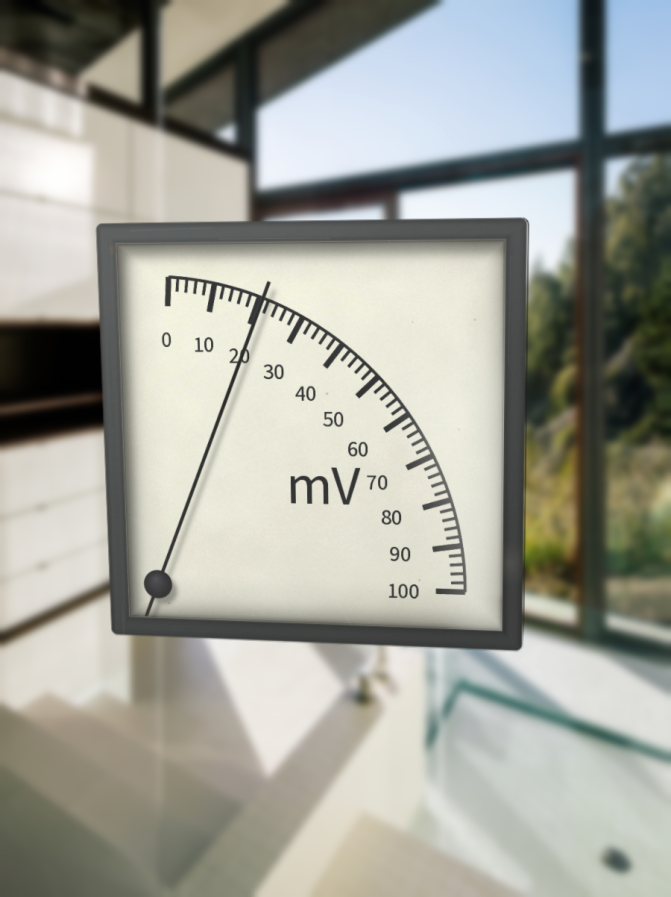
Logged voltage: 21
